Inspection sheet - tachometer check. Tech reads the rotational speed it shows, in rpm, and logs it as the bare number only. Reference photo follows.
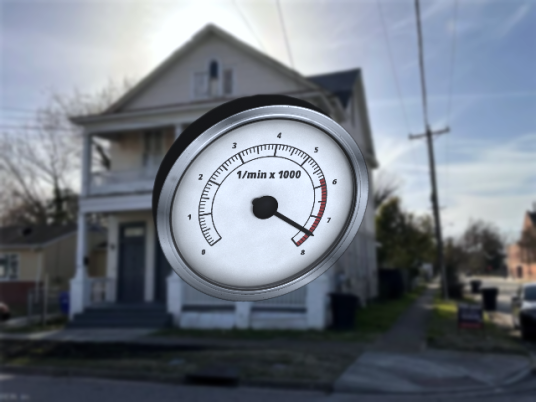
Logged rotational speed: 7500
